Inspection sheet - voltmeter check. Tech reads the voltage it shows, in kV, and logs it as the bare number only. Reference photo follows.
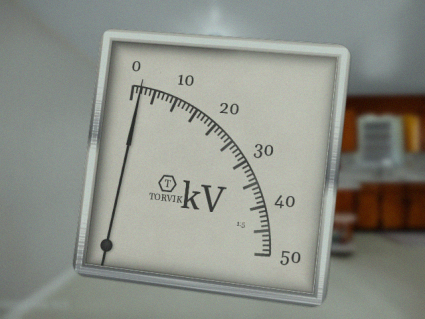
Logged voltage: 2
